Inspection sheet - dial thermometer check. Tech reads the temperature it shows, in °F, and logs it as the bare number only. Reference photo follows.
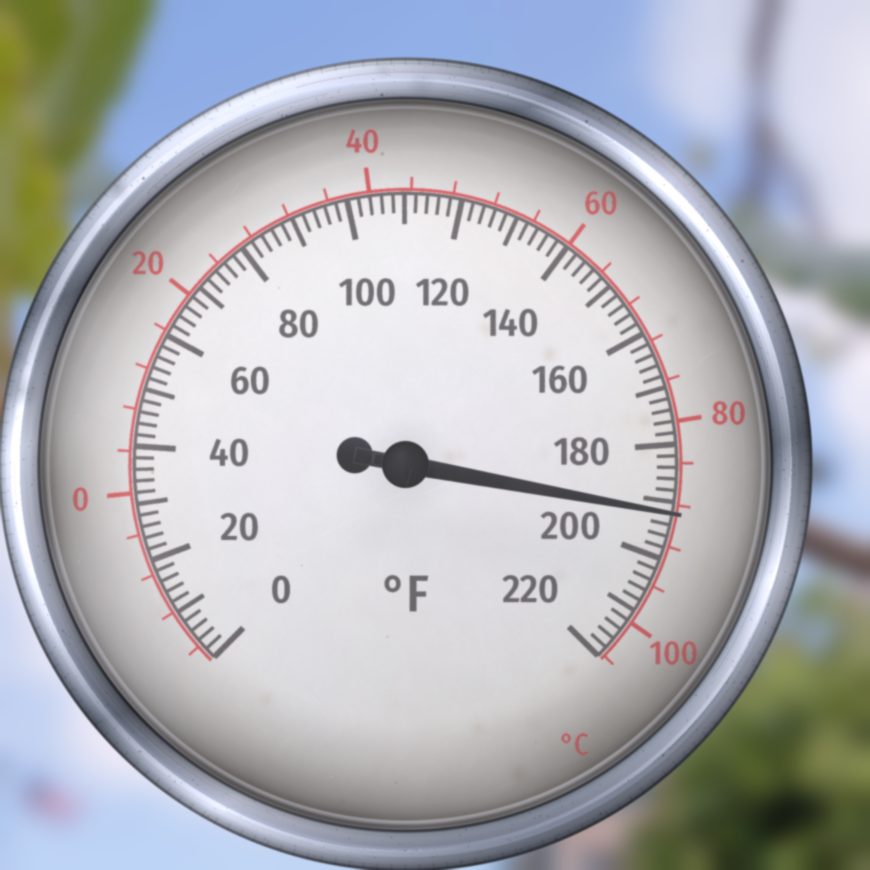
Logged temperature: 192
